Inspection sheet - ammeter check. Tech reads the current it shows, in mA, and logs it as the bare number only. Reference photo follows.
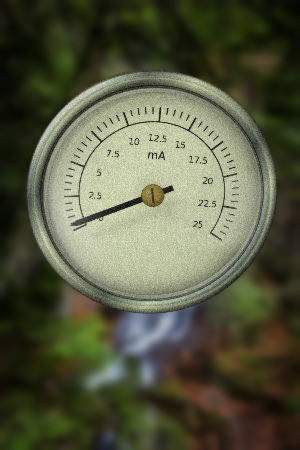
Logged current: 0.5
